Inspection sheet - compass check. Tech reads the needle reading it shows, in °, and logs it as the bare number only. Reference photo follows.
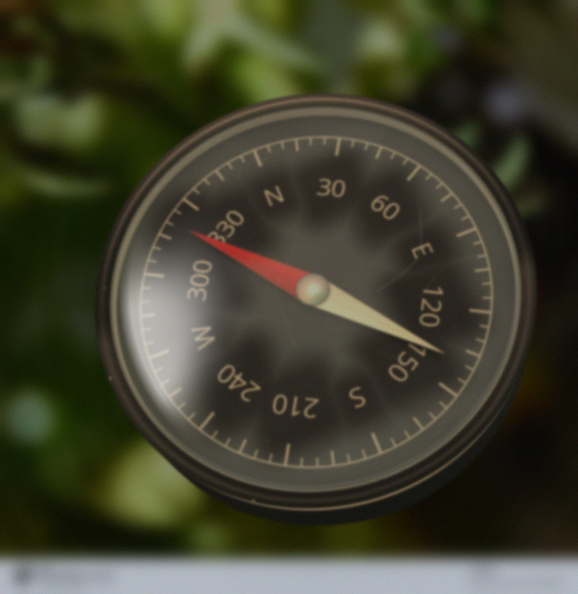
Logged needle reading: 320
